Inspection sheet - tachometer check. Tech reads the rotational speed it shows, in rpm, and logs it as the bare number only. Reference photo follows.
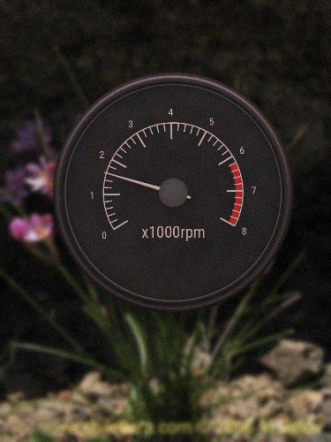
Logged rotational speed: 1600
